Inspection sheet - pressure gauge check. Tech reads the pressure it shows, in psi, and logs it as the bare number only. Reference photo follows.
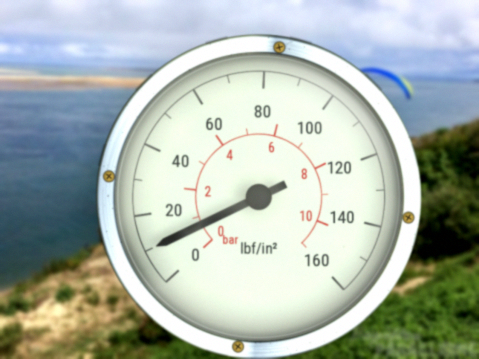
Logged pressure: 10
